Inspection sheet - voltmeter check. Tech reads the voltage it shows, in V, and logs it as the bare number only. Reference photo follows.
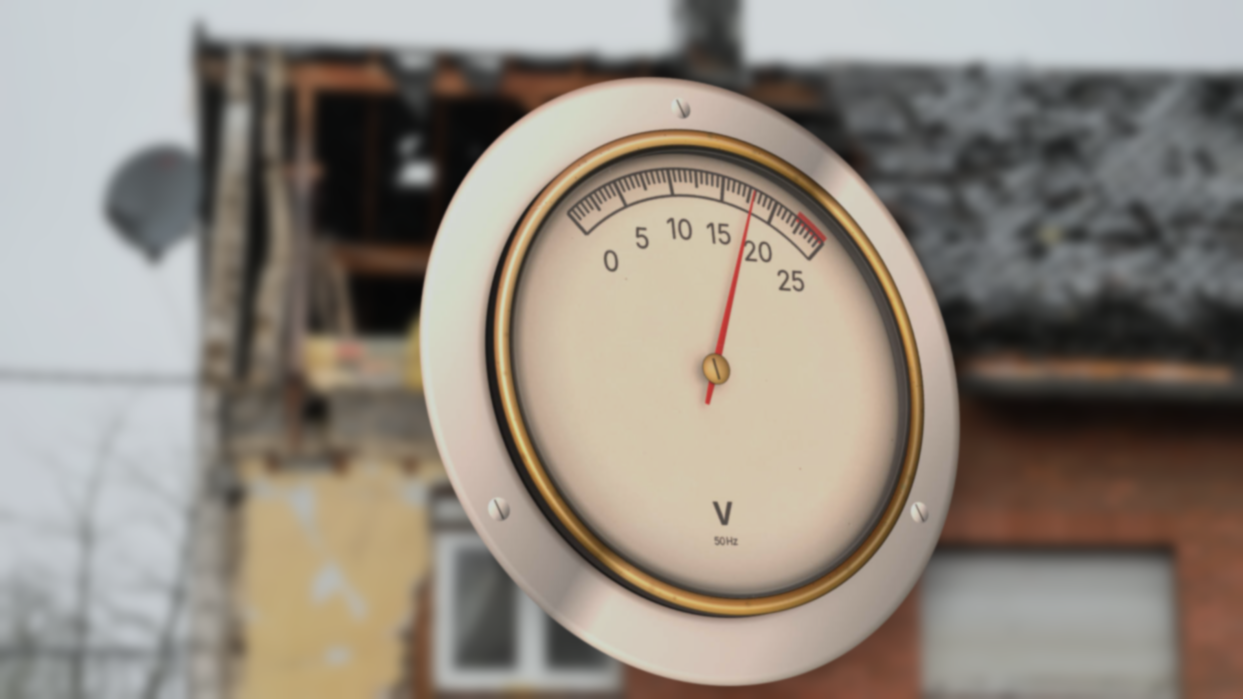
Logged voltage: 17.5
